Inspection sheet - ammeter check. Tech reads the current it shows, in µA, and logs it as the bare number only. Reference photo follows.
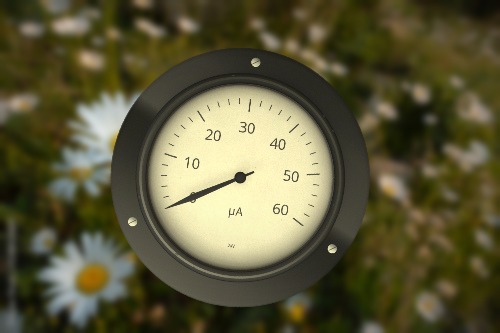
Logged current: 0
